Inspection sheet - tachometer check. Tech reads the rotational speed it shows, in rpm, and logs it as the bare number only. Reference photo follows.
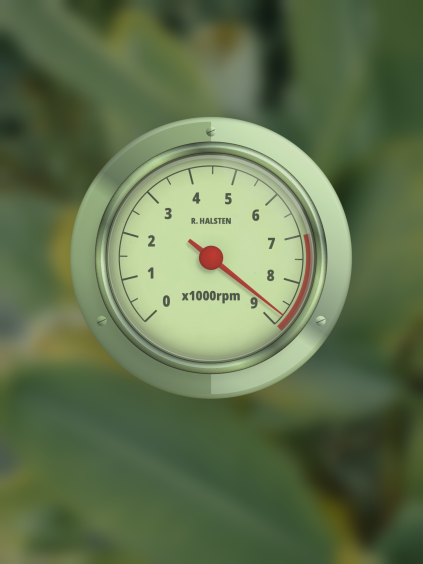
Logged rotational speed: 8750
